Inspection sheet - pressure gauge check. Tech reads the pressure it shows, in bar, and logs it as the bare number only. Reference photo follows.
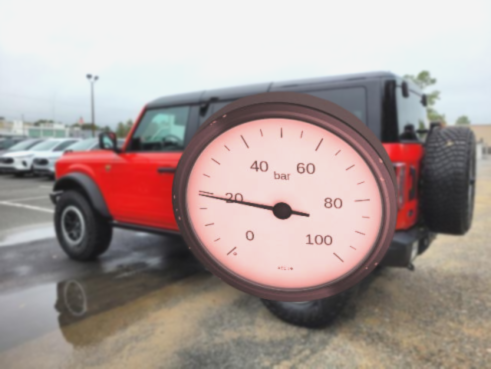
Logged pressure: 20
